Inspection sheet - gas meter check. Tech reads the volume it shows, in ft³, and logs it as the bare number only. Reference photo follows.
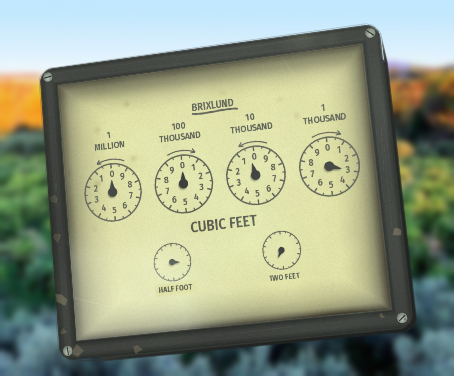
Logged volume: 300
